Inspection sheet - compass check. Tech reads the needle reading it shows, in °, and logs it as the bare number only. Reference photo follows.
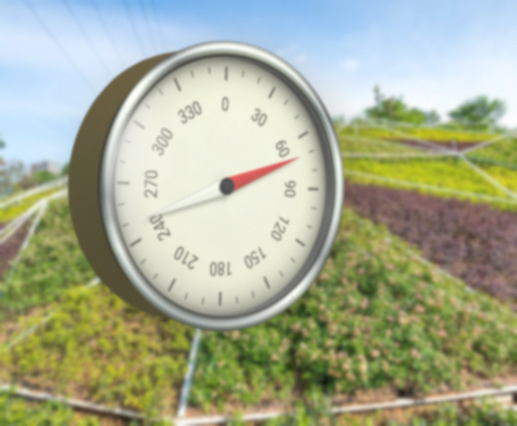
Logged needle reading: 70
